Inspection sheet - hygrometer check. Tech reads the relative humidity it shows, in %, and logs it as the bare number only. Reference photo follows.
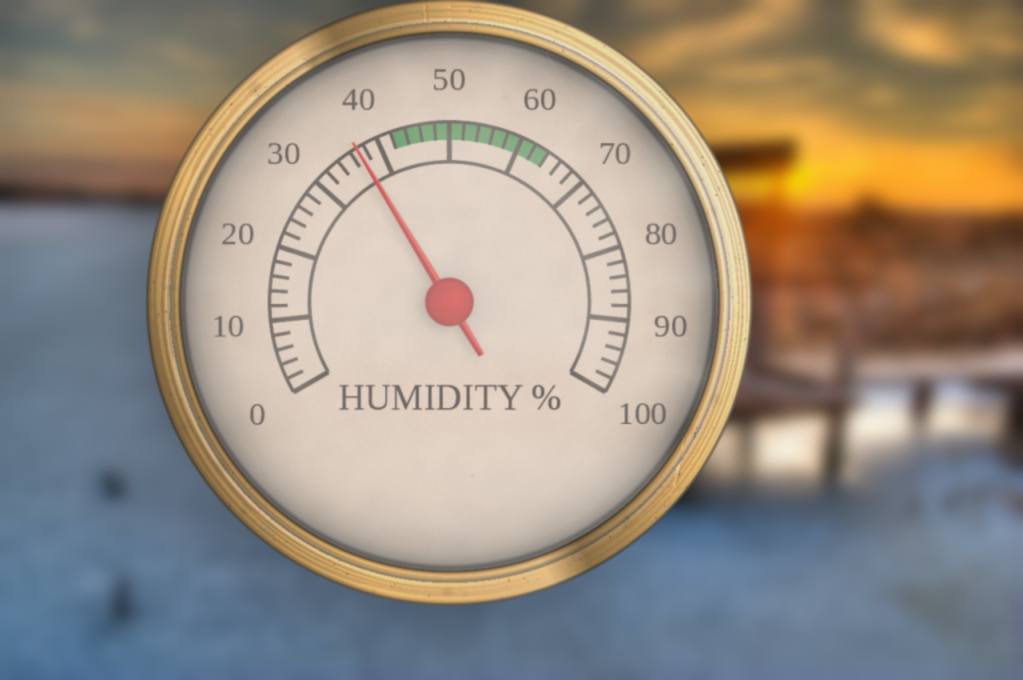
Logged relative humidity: 37
